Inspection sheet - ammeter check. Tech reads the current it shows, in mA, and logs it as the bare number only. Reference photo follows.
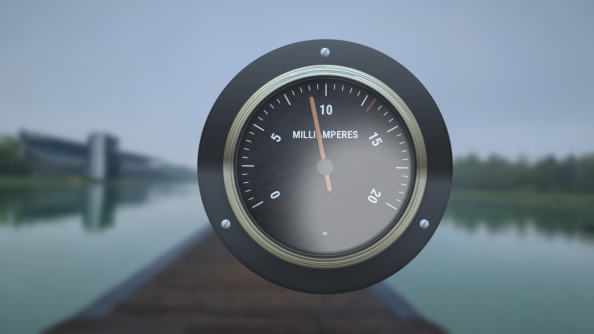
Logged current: 9
